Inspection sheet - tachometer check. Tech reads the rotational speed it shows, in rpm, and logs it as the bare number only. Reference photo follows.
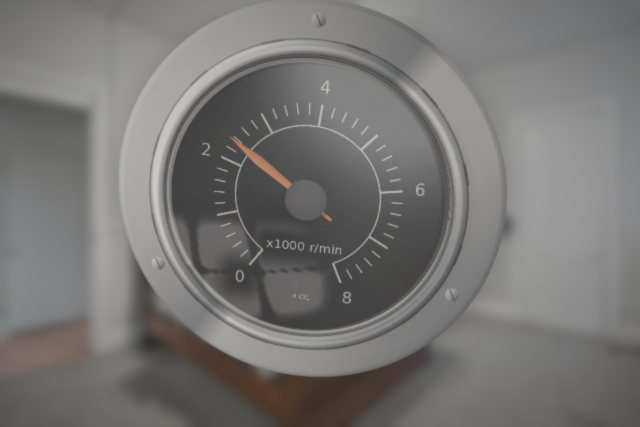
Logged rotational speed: 2400
